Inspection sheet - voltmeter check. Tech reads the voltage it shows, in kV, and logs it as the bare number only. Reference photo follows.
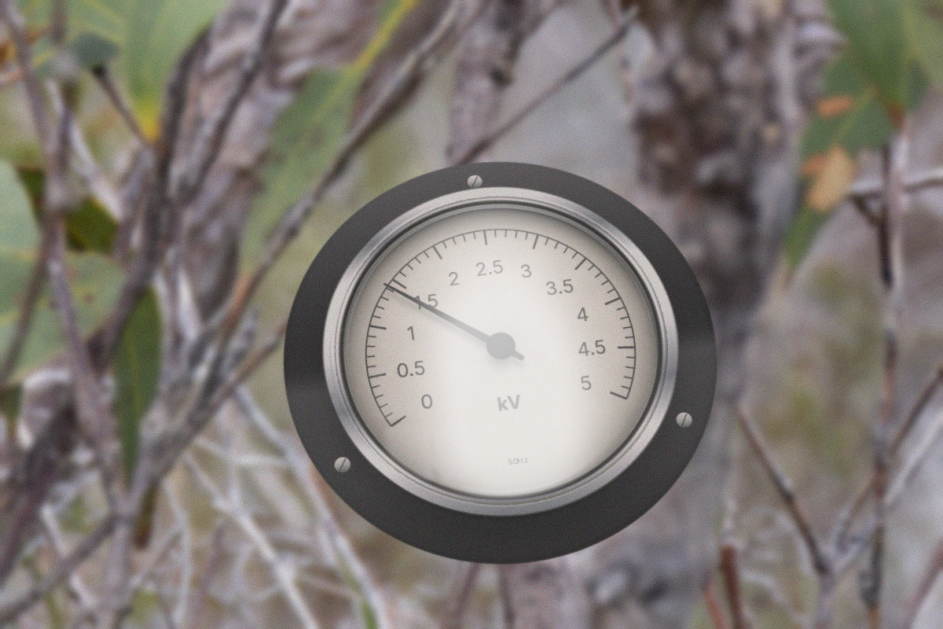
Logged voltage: 1.4
